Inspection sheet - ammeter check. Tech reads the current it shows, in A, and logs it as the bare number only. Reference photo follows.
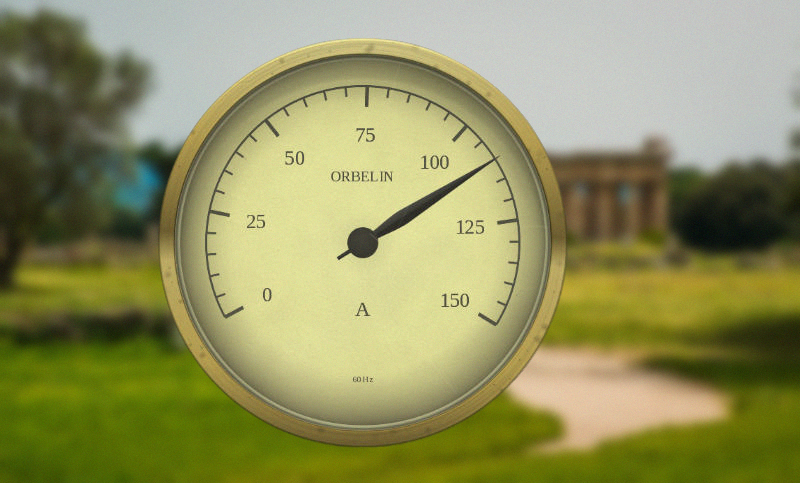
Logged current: 110
